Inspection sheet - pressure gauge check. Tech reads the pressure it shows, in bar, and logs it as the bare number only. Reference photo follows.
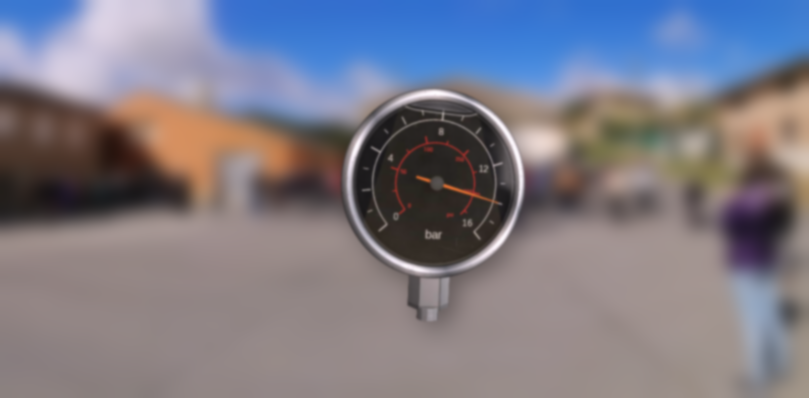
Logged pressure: 14
